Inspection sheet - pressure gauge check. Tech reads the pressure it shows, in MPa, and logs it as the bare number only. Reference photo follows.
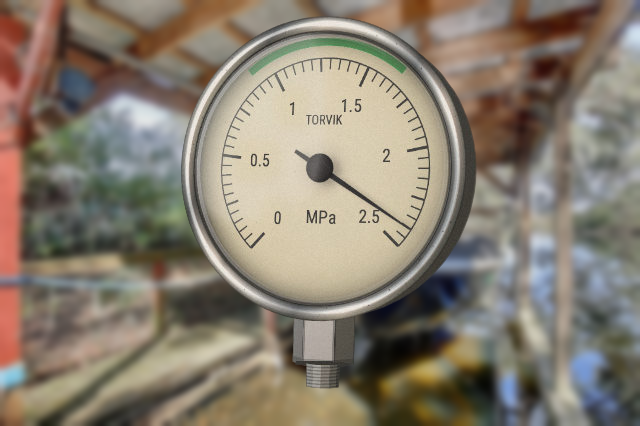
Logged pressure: 2.4
